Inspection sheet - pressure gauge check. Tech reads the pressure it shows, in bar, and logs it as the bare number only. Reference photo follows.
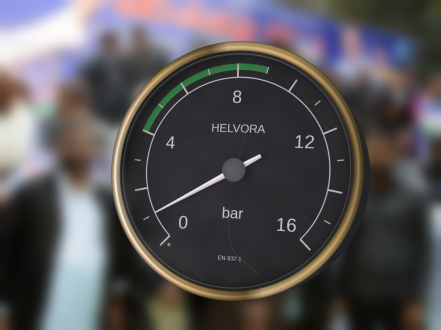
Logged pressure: 1
